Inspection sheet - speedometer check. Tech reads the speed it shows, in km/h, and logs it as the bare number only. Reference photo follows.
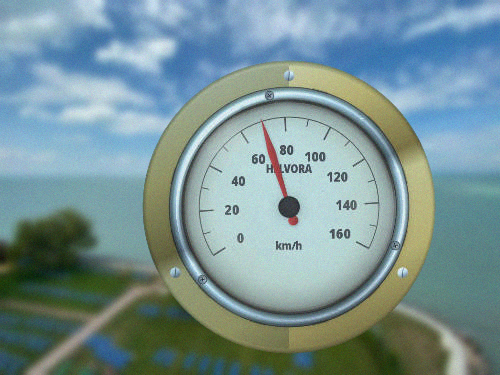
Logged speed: 70
